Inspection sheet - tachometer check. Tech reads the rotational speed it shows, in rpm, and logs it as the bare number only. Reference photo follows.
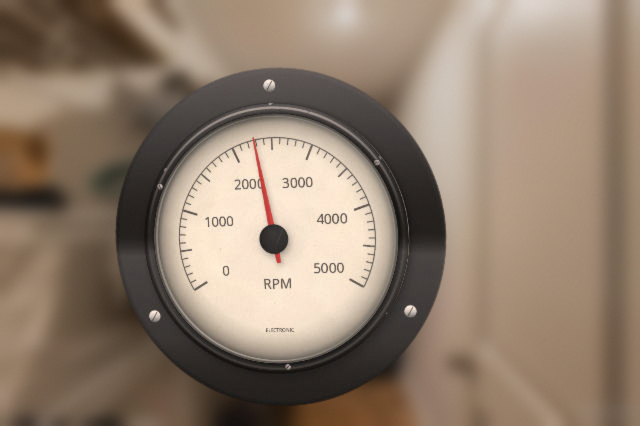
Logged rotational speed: 2300
